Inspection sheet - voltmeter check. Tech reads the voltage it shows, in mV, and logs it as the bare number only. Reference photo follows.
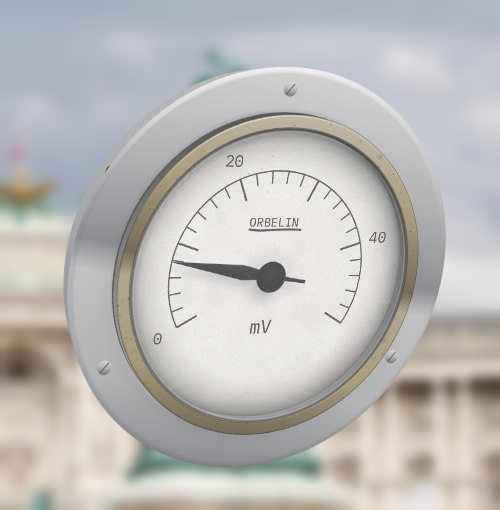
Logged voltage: 8
